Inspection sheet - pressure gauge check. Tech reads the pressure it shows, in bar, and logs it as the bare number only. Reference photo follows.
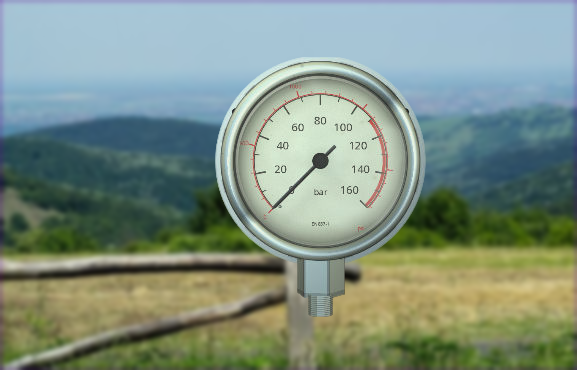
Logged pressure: 0
